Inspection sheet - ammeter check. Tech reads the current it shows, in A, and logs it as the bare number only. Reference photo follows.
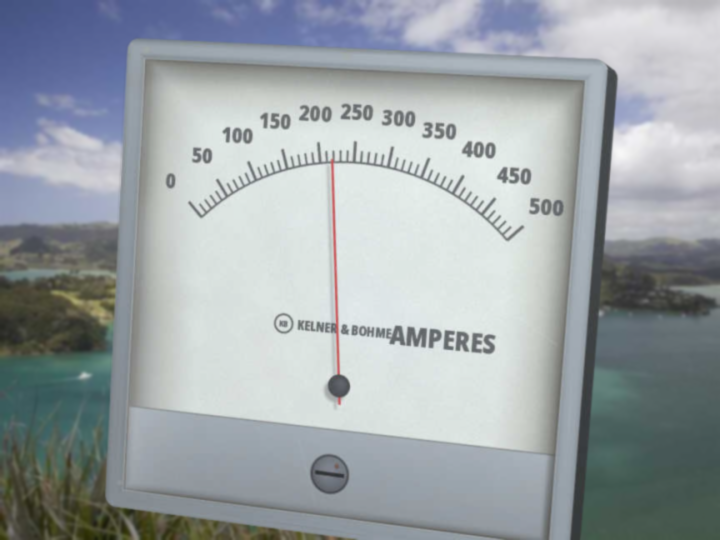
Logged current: 220
